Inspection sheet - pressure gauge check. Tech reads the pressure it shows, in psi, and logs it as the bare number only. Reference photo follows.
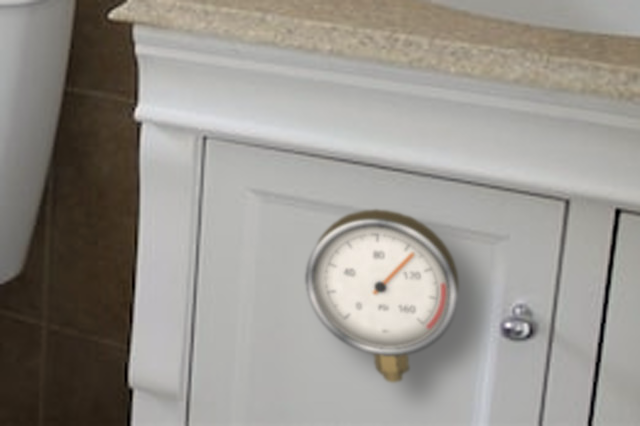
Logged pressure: 105
